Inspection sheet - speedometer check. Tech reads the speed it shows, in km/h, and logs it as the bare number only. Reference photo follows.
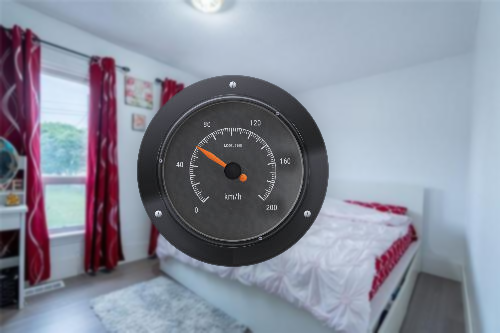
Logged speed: 60
